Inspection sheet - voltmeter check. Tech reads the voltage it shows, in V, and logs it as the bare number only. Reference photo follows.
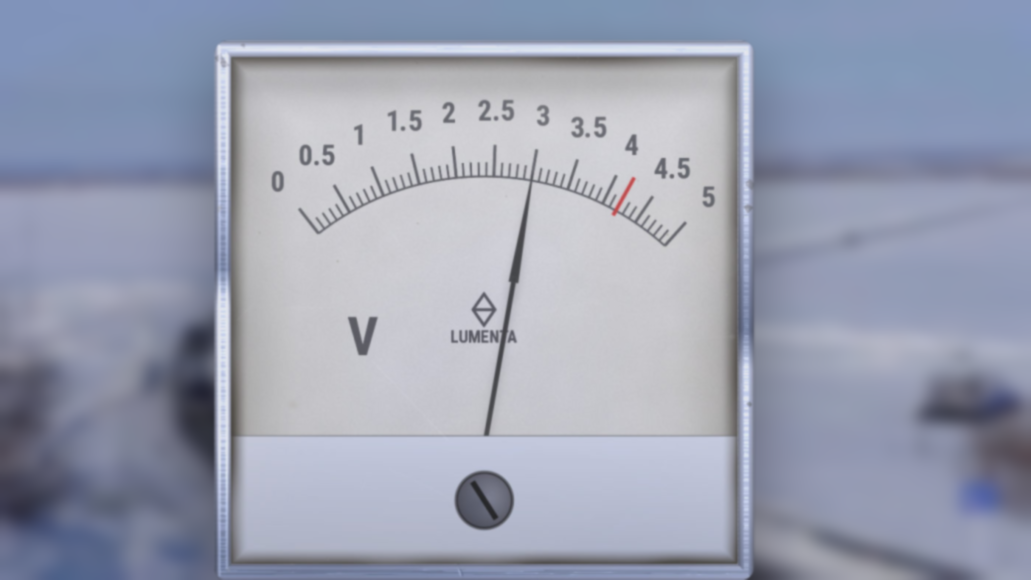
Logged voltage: 3
